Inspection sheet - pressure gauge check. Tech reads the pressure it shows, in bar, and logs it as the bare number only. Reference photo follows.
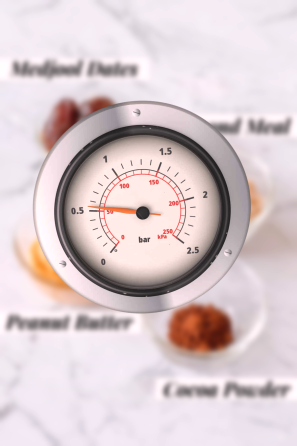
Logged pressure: 0.55
